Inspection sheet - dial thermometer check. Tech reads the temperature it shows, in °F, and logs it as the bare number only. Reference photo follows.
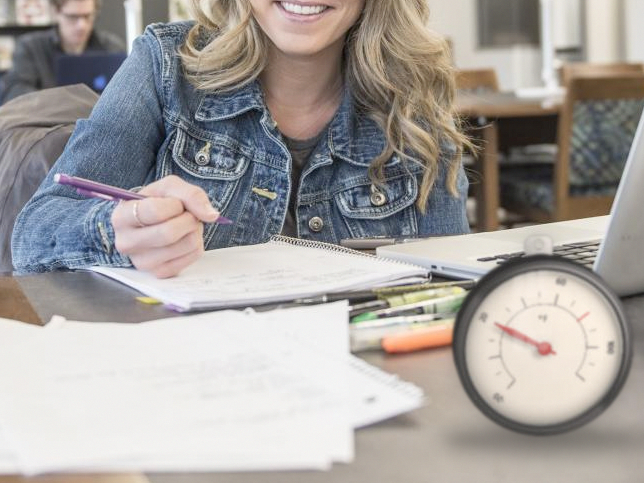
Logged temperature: 20
